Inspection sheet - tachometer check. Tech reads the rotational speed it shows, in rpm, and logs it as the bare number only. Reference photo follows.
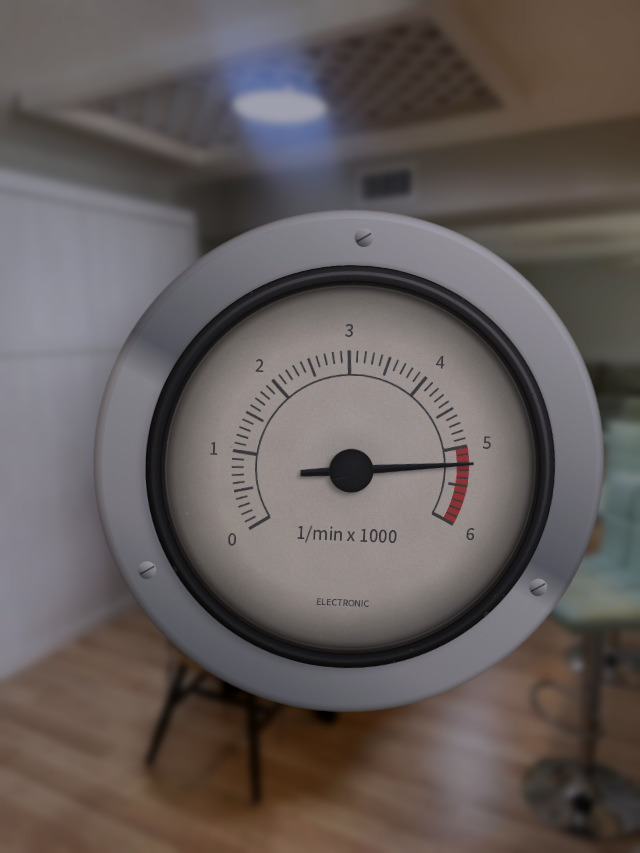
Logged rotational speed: 5200
